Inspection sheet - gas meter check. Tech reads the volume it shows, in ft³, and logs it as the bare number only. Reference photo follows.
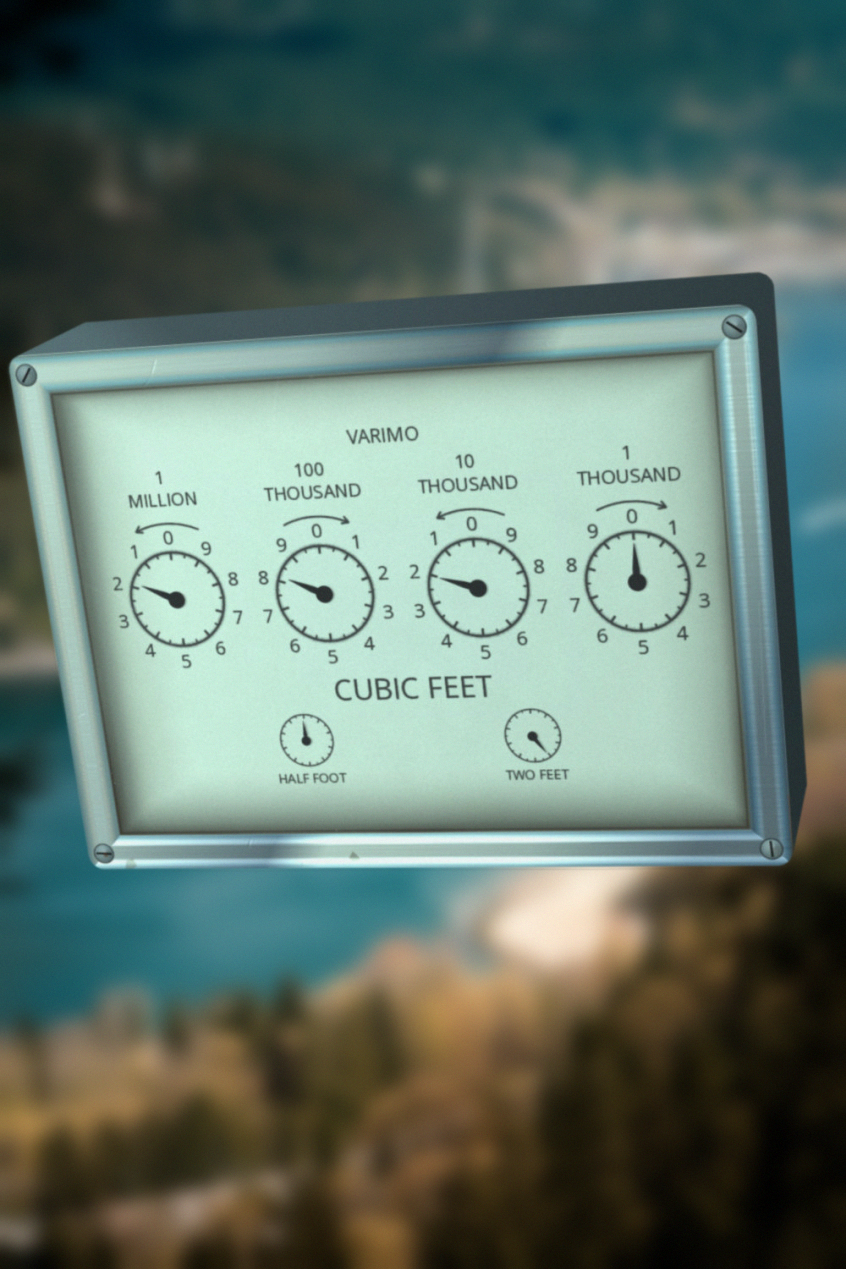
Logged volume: 182000
